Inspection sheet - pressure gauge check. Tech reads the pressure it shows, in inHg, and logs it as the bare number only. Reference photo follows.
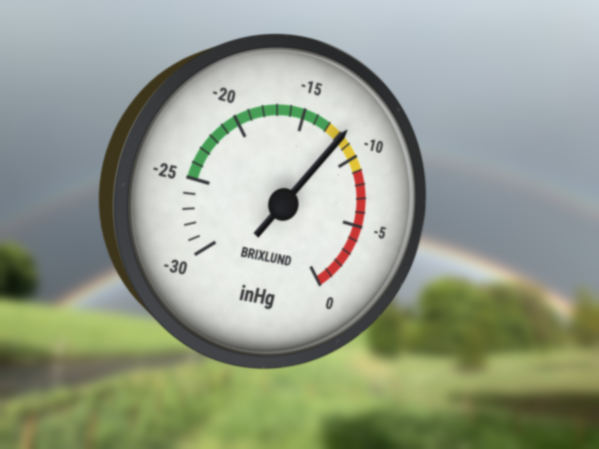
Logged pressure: -12
